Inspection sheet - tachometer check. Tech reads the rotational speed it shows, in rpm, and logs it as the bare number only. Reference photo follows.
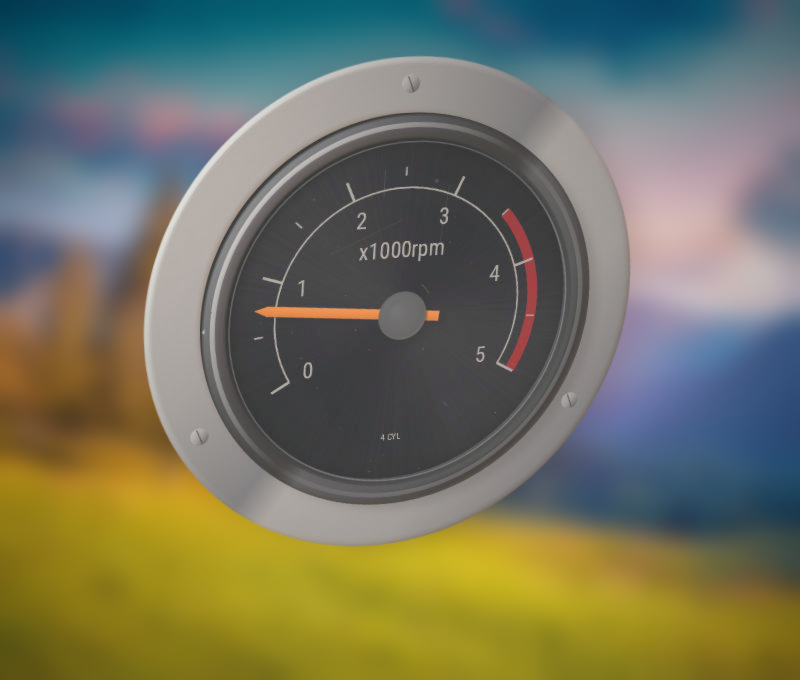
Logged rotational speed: 750
